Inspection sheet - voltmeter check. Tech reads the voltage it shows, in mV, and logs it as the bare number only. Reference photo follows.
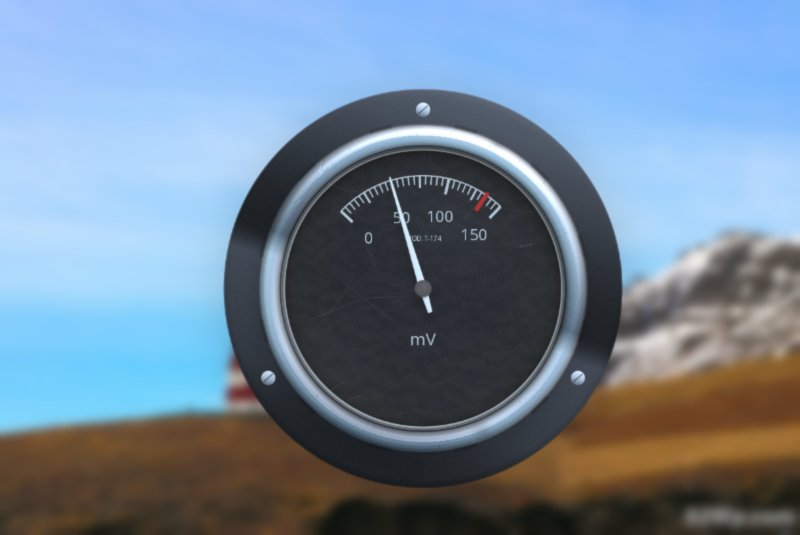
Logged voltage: 50
